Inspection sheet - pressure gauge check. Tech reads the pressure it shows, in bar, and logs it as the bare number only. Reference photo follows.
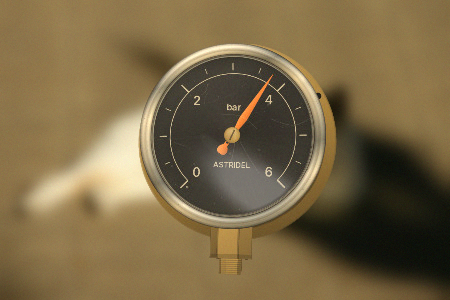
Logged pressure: 3.75
